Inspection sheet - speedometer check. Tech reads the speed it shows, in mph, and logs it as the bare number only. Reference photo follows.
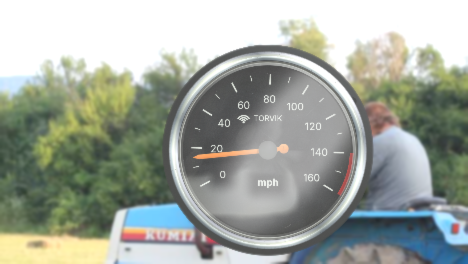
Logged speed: 15
